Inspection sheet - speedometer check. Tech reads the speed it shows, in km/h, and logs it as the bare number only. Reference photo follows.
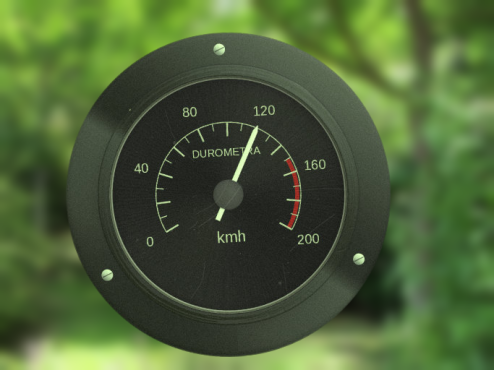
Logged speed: 120
